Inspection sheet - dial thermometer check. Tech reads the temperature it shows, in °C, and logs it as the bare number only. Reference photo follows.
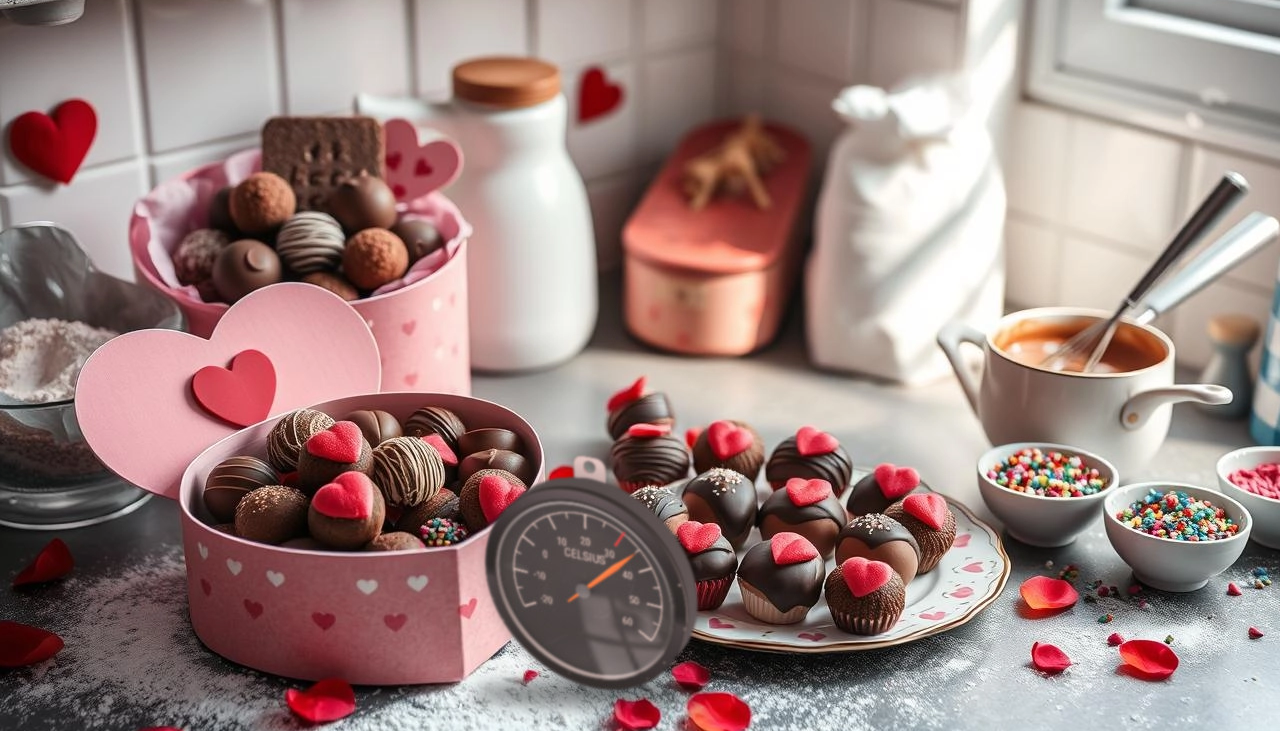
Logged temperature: 35
